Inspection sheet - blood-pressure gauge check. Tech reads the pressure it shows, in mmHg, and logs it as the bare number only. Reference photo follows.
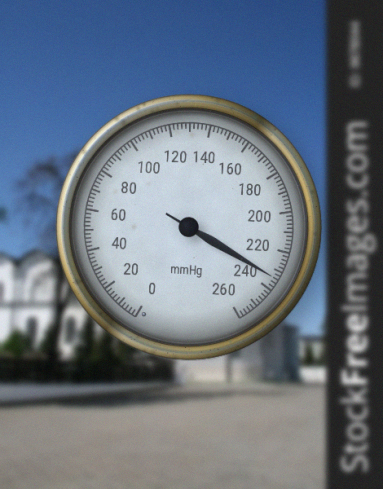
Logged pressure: 234
